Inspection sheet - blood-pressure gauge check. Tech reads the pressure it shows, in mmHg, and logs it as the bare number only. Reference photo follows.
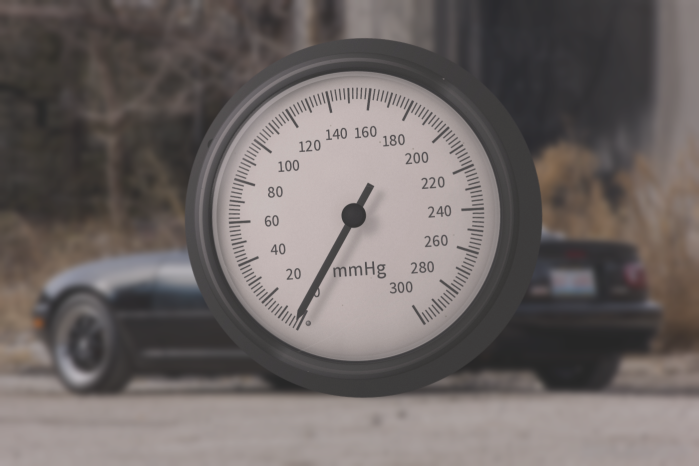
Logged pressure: 2
